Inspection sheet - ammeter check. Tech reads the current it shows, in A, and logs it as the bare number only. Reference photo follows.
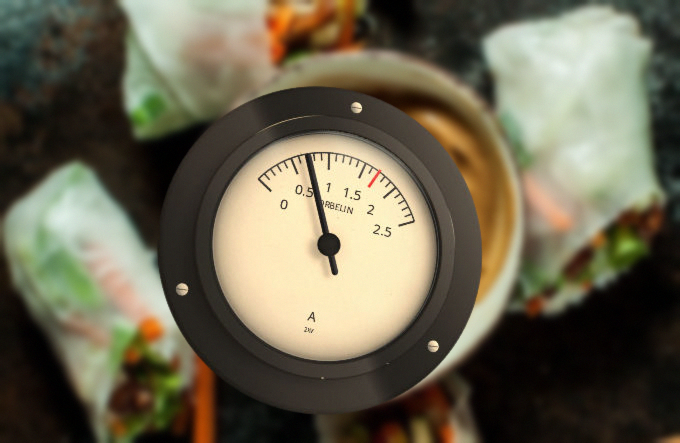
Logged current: 0.7
